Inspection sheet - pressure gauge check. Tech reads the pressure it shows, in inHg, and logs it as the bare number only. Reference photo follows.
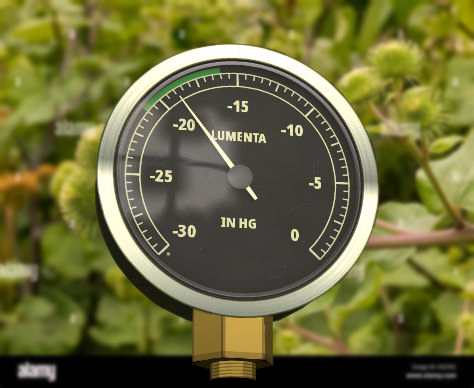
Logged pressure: -19
